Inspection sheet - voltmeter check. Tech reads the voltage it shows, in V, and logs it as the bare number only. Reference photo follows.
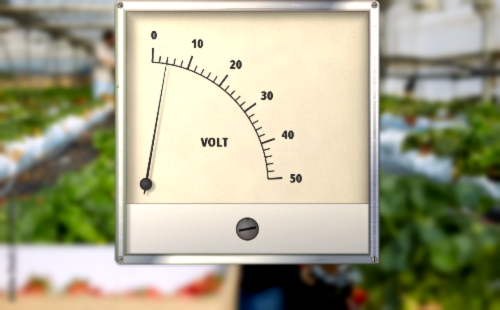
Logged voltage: 4
